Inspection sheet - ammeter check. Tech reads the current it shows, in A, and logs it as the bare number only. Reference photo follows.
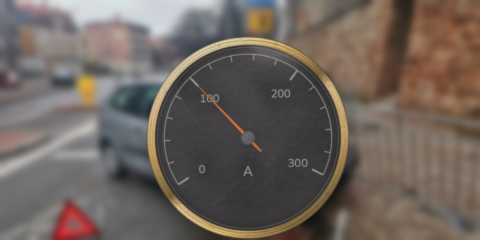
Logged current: 100
